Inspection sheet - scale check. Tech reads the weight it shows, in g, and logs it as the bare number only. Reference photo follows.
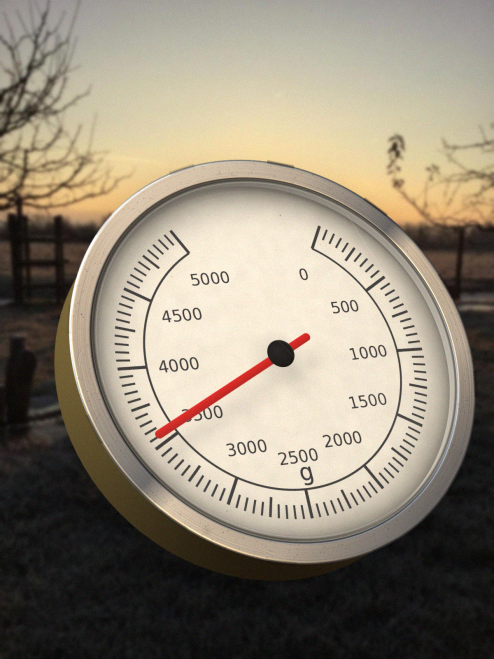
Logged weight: 3550
